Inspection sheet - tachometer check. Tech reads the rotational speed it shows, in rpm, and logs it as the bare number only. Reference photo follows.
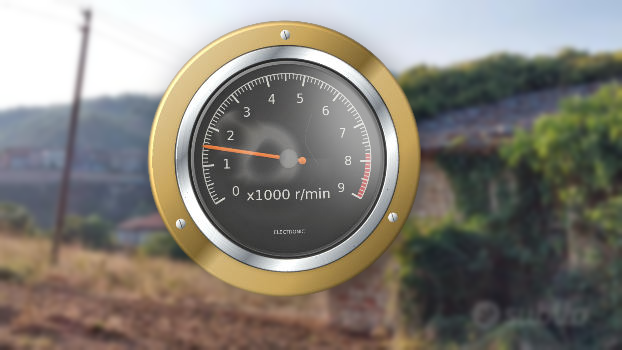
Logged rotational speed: 1500
